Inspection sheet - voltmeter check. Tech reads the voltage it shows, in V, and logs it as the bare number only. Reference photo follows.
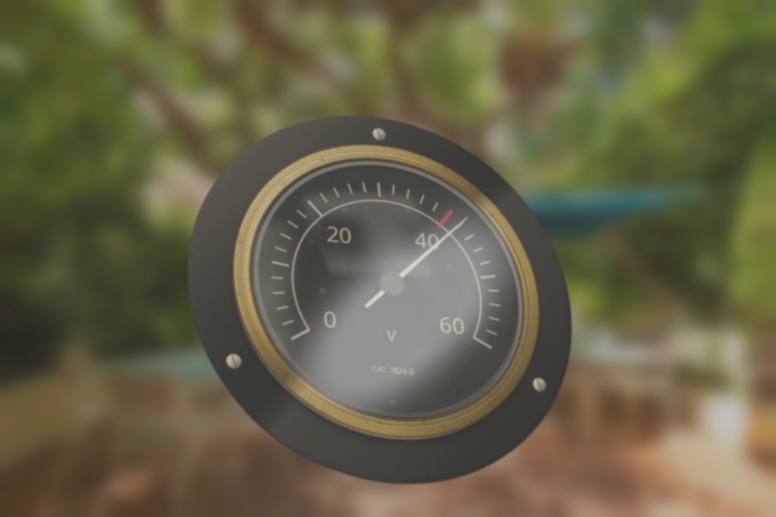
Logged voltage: 42
